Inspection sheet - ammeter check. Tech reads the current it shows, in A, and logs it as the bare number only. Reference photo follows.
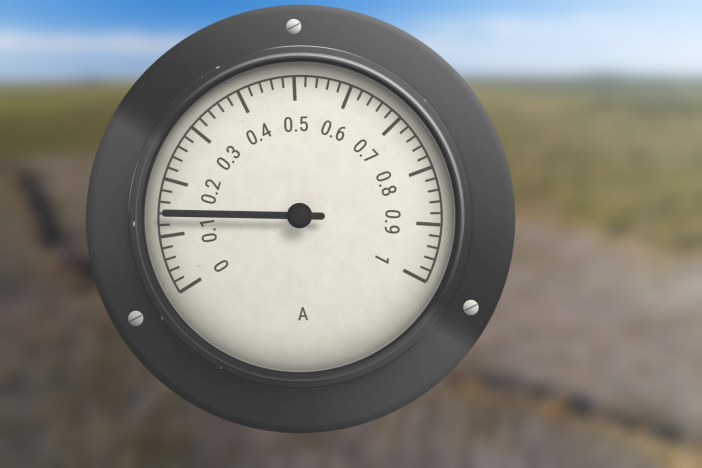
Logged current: 0.14
